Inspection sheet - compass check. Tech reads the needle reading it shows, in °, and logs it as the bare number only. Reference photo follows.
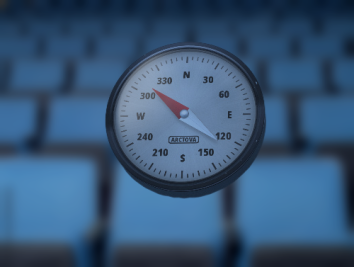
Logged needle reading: 310
